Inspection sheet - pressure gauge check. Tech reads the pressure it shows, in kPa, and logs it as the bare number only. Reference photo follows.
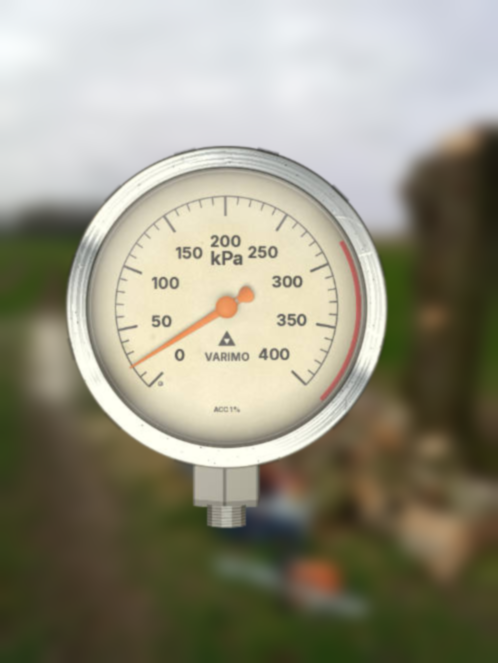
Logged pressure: 20
